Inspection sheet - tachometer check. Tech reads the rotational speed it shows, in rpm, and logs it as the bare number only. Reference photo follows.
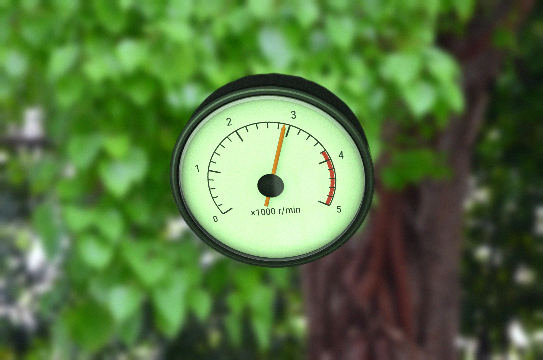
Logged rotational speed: 2900
